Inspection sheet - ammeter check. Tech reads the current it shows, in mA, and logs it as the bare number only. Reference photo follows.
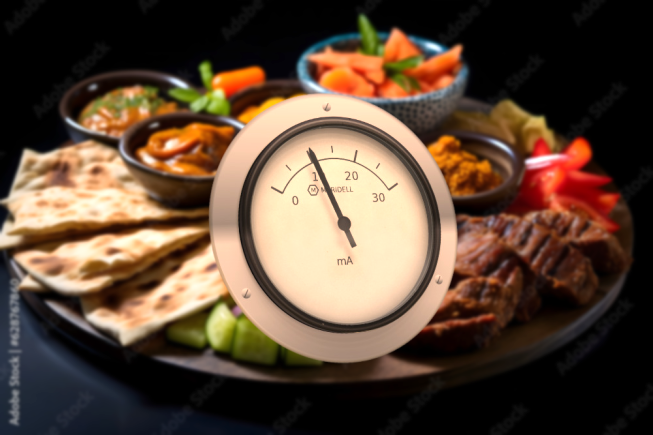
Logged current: 10
